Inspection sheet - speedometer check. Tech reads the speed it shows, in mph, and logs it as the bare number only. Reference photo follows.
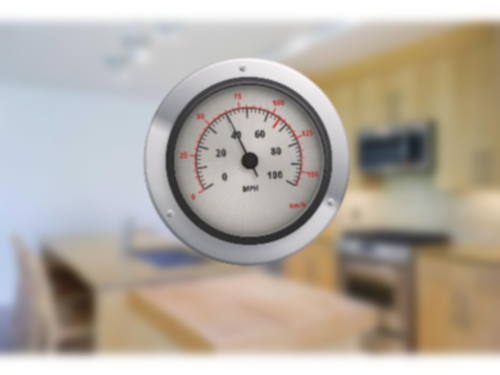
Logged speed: 40
